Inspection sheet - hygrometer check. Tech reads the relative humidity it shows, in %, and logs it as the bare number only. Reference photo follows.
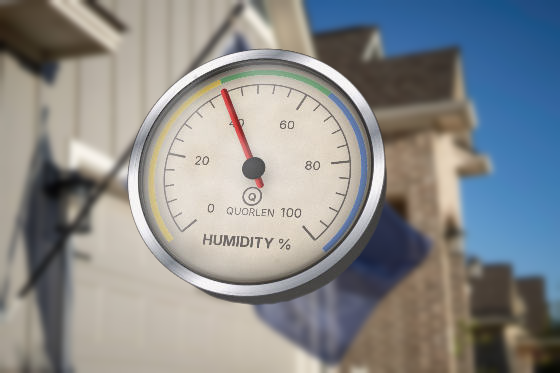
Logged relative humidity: 40
